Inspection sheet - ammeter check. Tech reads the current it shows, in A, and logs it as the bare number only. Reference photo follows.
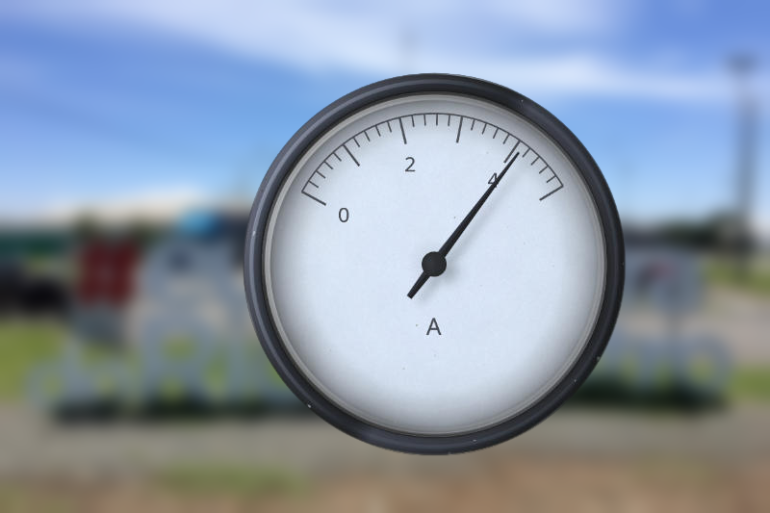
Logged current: 4.1
